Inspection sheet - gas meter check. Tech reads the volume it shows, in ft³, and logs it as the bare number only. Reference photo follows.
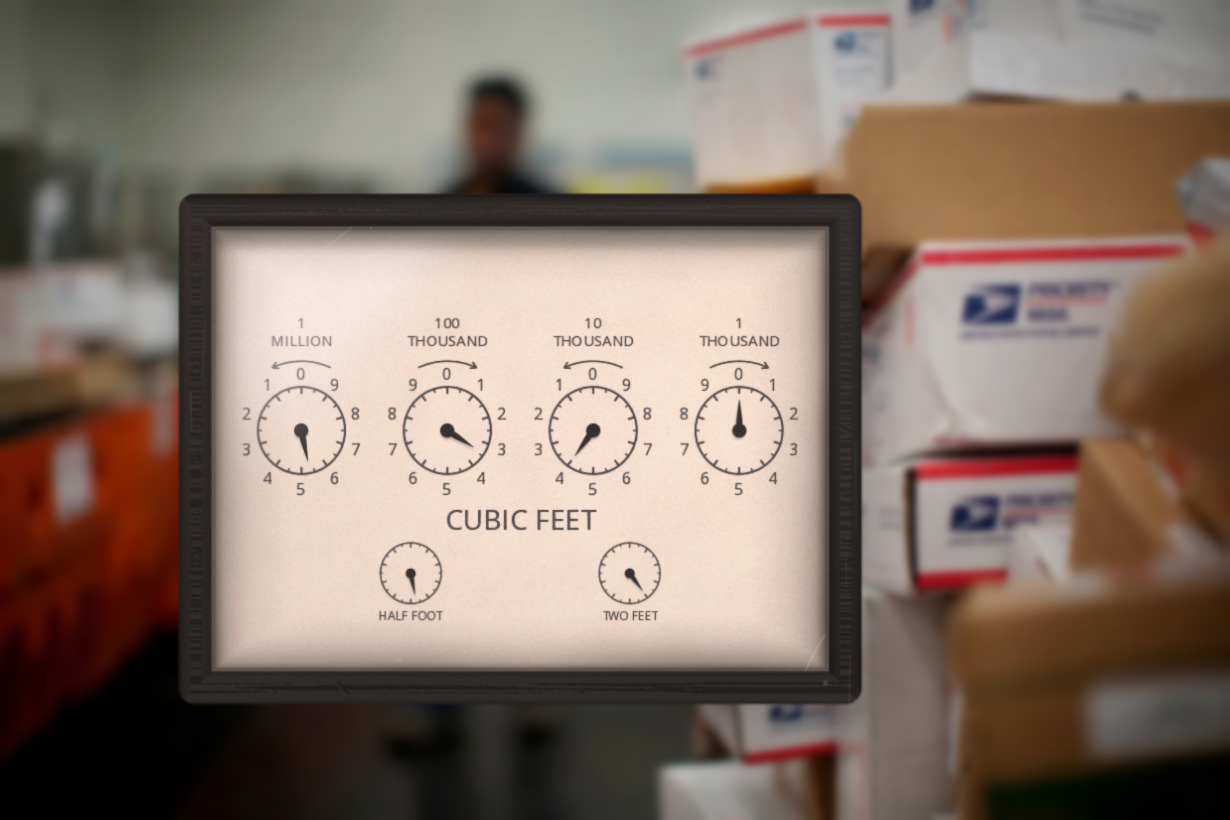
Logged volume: 534000
